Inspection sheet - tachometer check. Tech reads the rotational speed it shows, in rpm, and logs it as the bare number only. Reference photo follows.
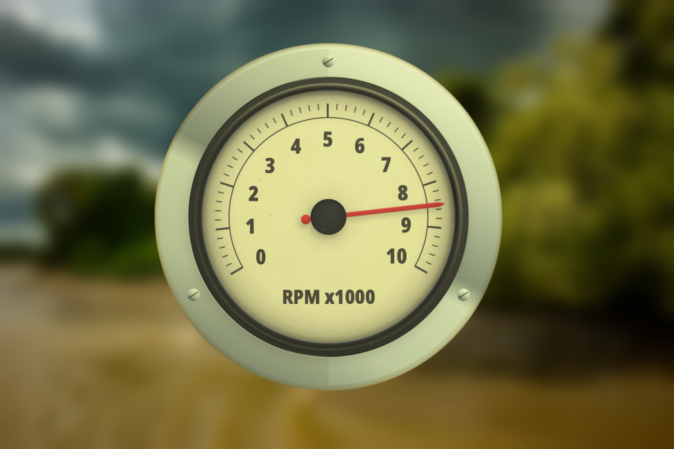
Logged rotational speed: 8500
